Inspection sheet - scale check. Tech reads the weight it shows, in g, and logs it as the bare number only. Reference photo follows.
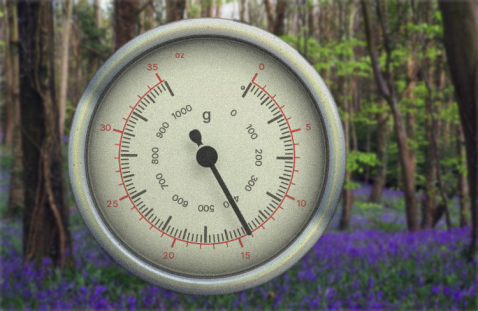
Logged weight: 400
